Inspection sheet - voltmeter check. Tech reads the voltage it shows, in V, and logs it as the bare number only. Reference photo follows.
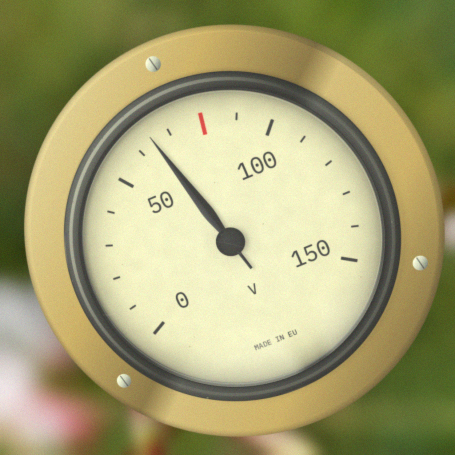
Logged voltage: 65
